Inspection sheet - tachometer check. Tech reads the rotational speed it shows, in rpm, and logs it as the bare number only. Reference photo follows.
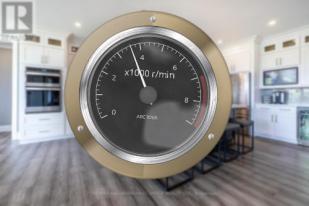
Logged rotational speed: 3600
